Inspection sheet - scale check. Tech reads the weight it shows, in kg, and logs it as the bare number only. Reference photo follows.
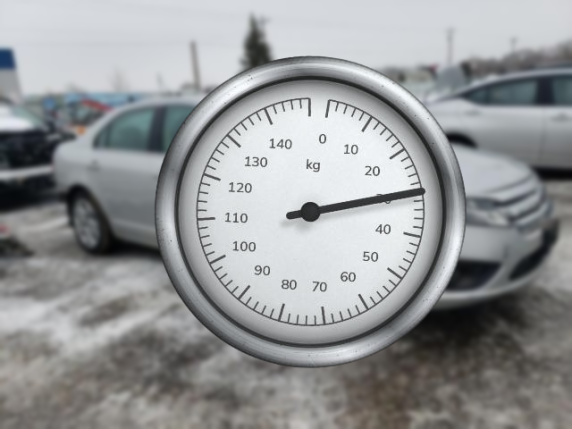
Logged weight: 30
